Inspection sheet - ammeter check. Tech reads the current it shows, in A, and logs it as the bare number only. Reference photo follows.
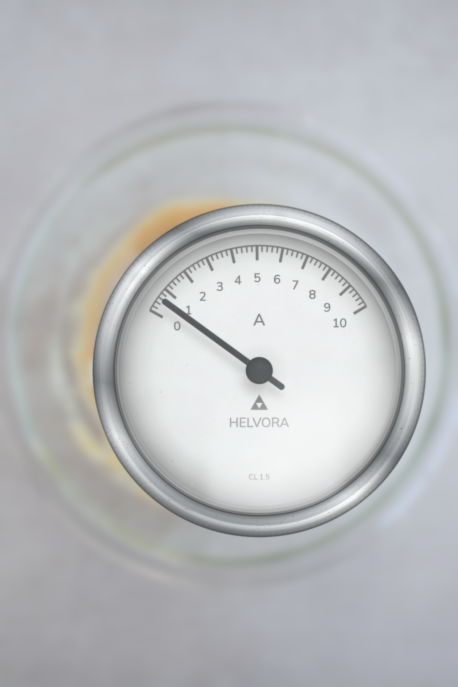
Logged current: 0.6
